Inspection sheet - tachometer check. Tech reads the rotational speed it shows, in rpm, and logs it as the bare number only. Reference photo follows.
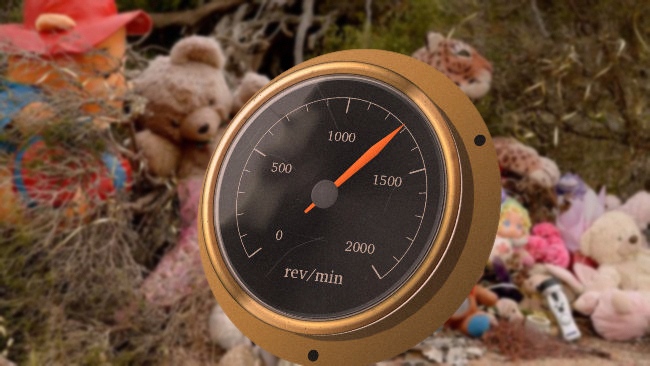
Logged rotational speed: 1300
